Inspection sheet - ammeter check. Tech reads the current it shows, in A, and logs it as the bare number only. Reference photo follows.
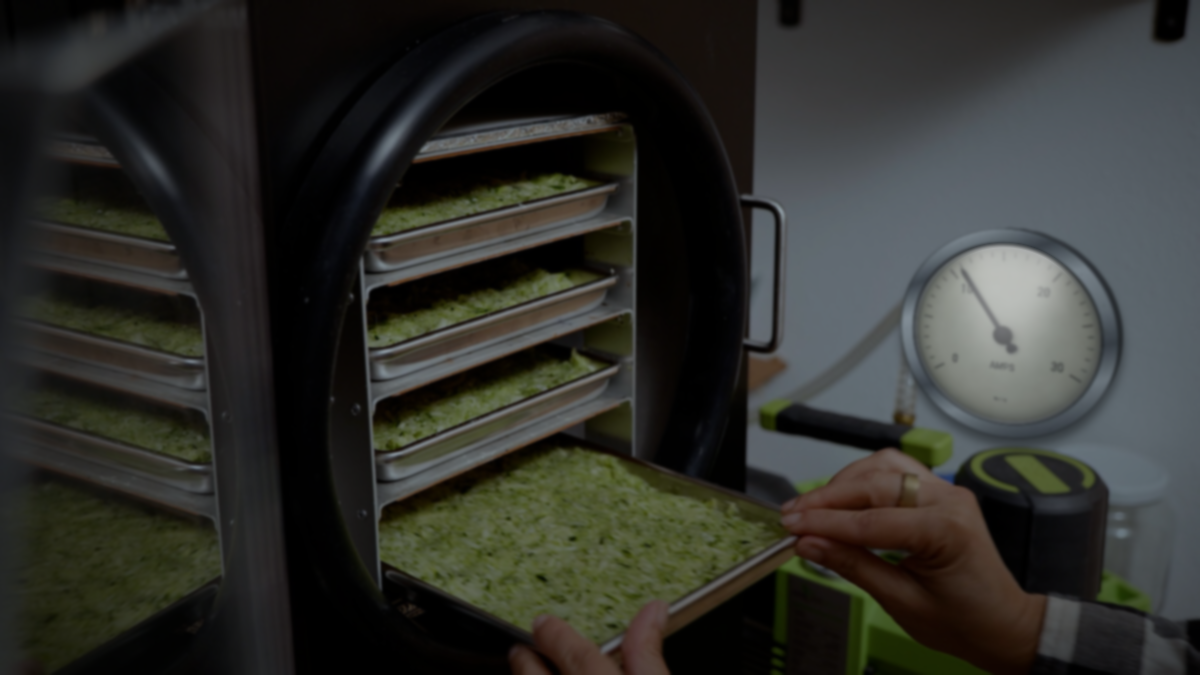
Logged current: 11
